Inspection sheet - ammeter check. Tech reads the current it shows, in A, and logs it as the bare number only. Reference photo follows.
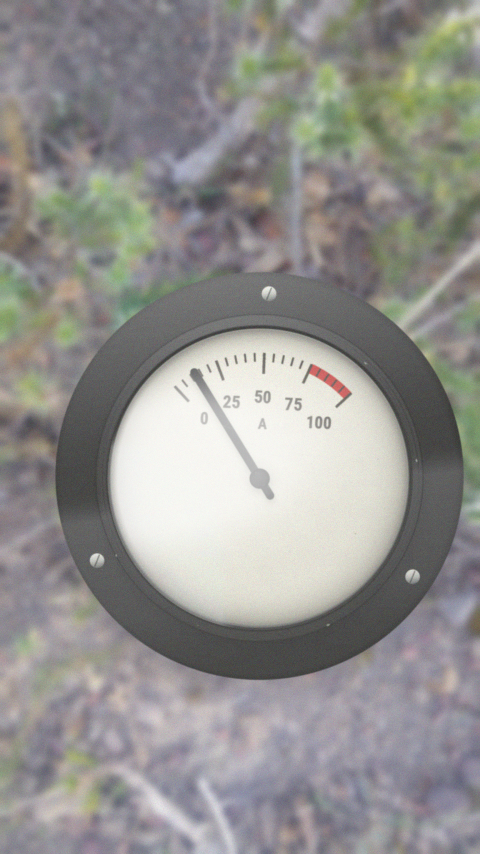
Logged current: 12.5
